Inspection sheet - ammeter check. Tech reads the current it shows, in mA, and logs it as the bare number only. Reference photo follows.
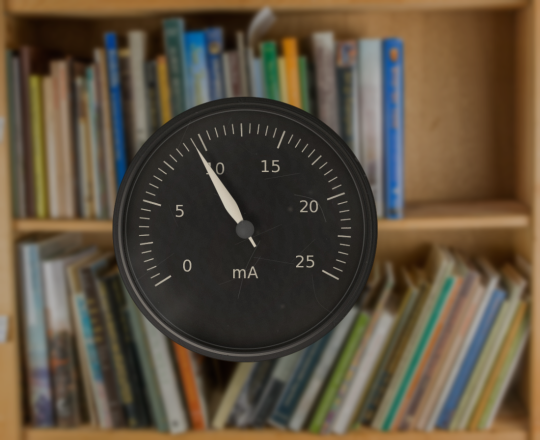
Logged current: 9.5
